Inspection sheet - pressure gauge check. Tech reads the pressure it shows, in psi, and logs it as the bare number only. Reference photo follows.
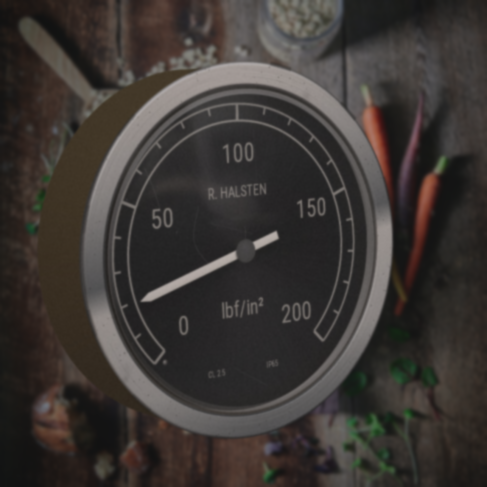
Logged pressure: 20
